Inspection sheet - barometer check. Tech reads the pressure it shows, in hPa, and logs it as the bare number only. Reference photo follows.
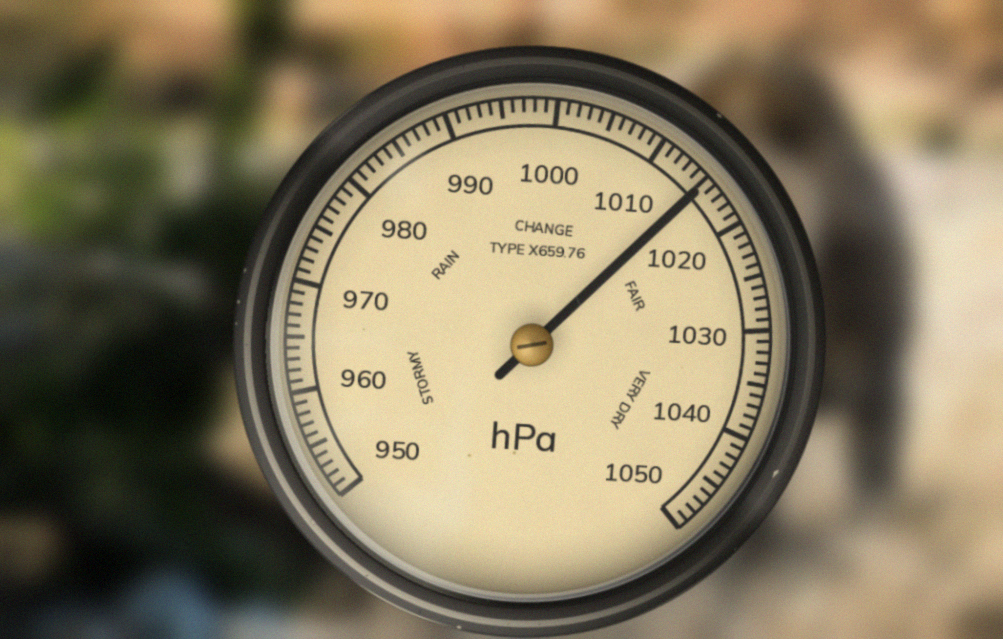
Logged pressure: 1015
